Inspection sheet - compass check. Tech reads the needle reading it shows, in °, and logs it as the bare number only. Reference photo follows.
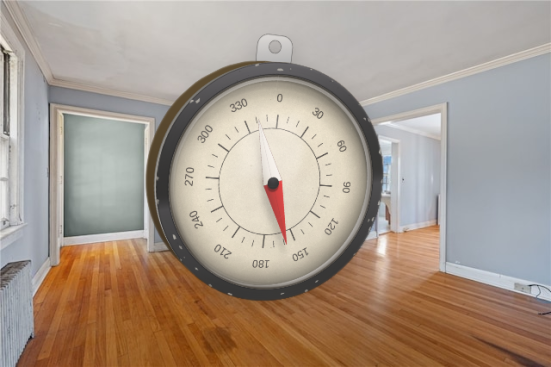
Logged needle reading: 160
